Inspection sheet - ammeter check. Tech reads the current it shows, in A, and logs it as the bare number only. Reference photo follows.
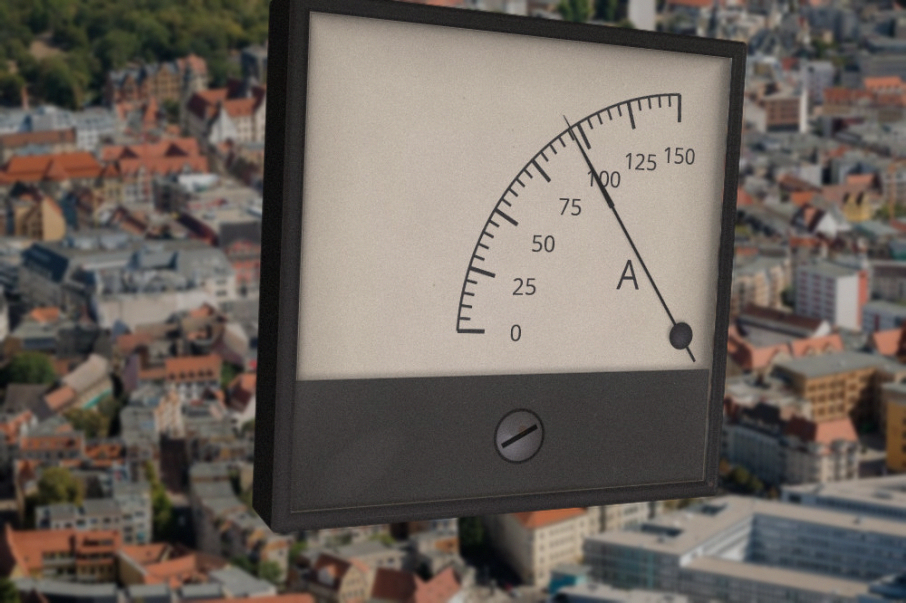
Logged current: 95
